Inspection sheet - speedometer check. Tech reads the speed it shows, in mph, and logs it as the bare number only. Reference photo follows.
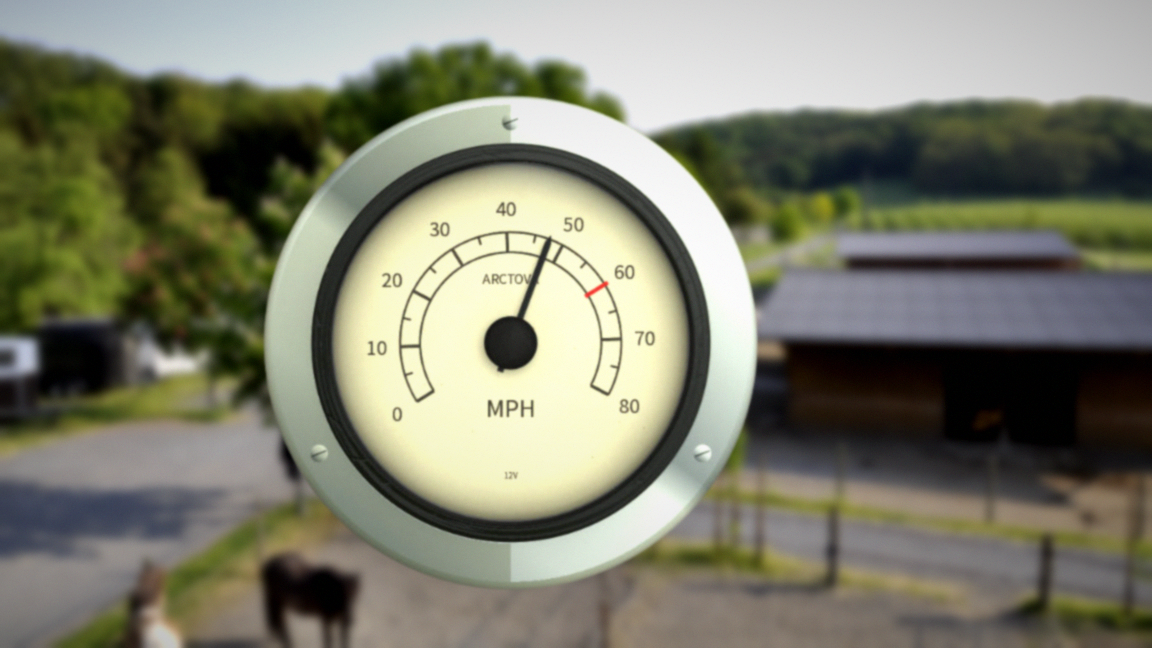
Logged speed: 47.5
